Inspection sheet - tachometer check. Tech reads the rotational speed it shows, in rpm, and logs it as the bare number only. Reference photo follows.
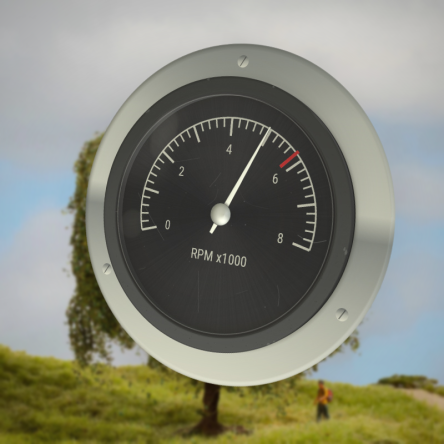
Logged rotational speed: 5000
